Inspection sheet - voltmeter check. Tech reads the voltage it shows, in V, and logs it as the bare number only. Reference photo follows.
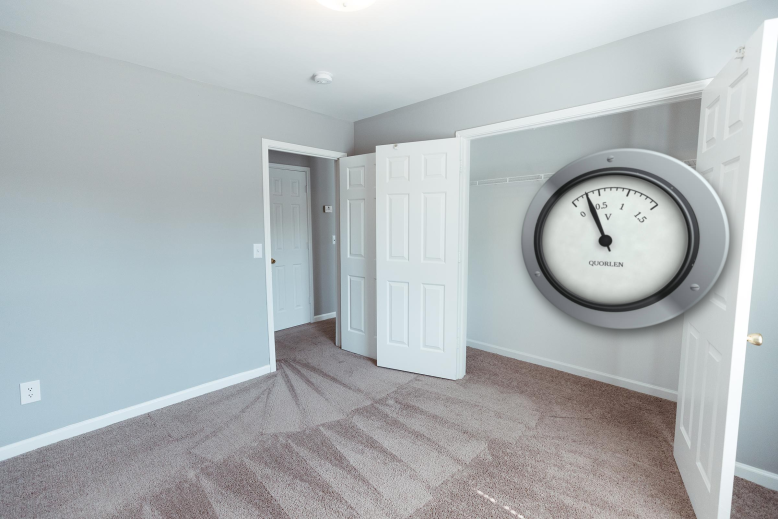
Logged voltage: 0.3
